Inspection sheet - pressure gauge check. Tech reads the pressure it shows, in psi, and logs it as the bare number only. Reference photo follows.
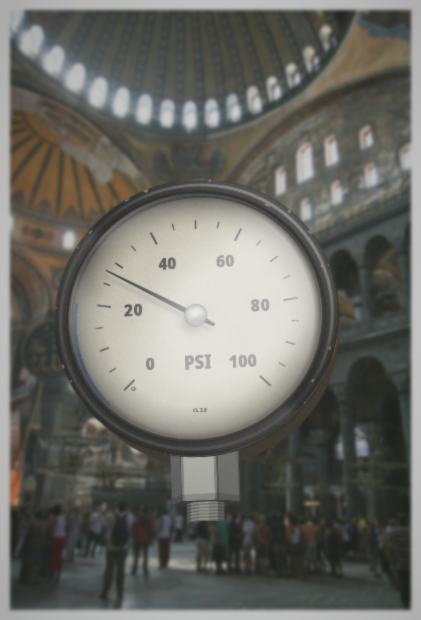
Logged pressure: 27.5
